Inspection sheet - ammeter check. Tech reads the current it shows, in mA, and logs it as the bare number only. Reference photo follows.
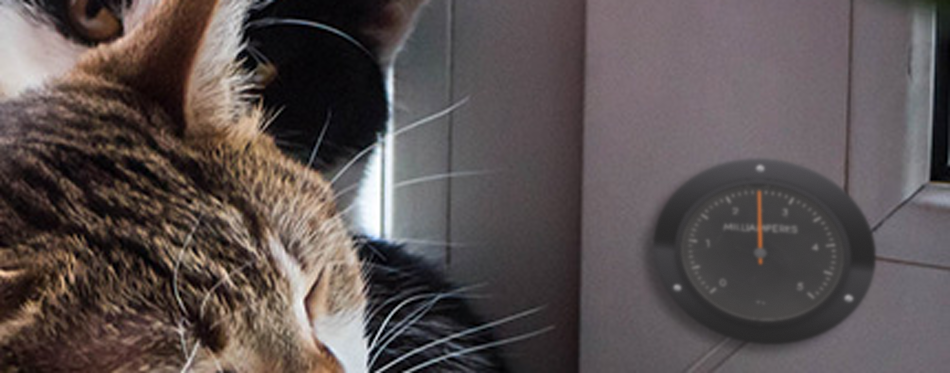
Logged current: 2.5
